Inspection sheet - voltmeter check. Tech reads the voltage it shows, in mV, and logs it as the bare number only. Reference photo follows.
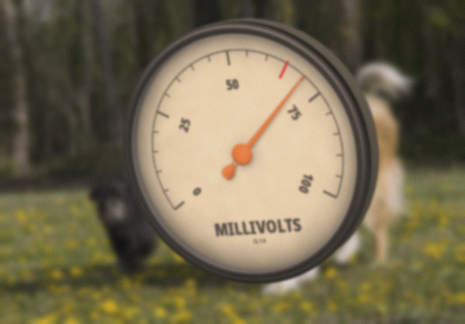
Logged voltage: 70
